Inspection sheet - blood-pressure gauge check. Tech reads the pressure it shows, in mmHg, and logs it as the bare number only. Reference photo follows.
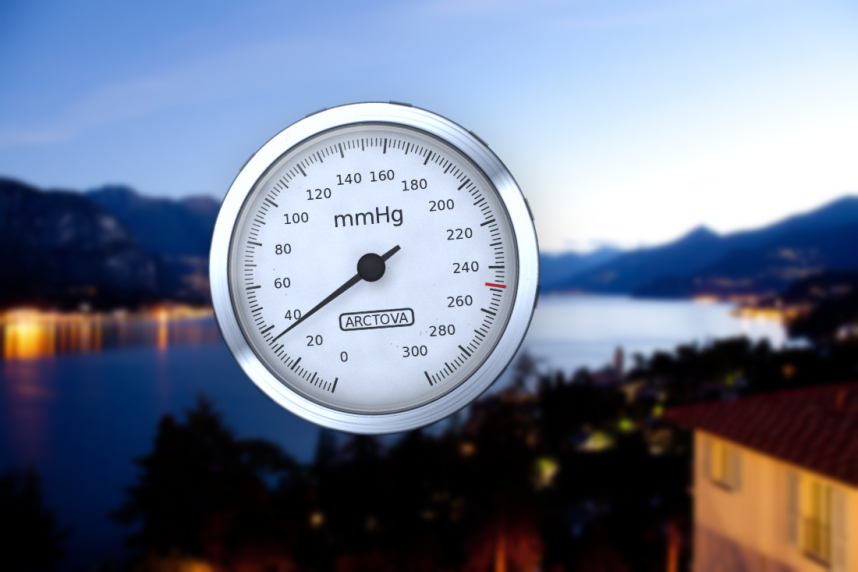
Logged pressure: 34
